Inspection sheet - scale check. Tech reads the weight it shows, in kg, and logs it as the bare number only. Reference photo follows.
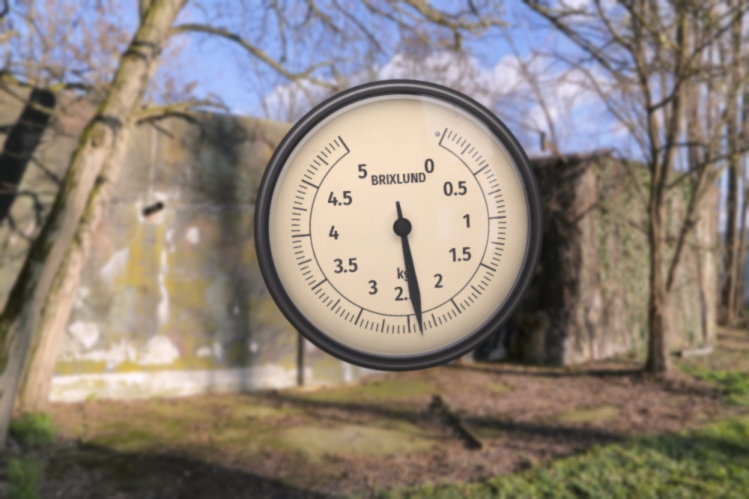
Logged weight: 2.4
